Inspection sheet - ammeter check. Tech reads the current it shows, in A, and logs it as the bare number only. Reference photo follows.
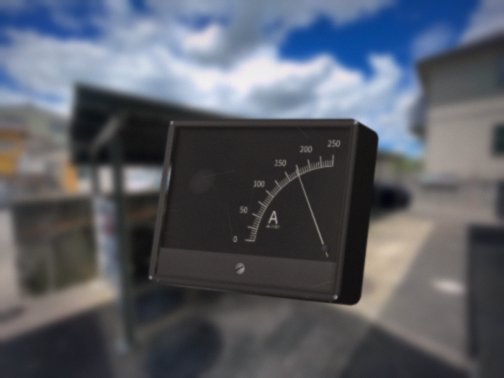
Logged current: 175
